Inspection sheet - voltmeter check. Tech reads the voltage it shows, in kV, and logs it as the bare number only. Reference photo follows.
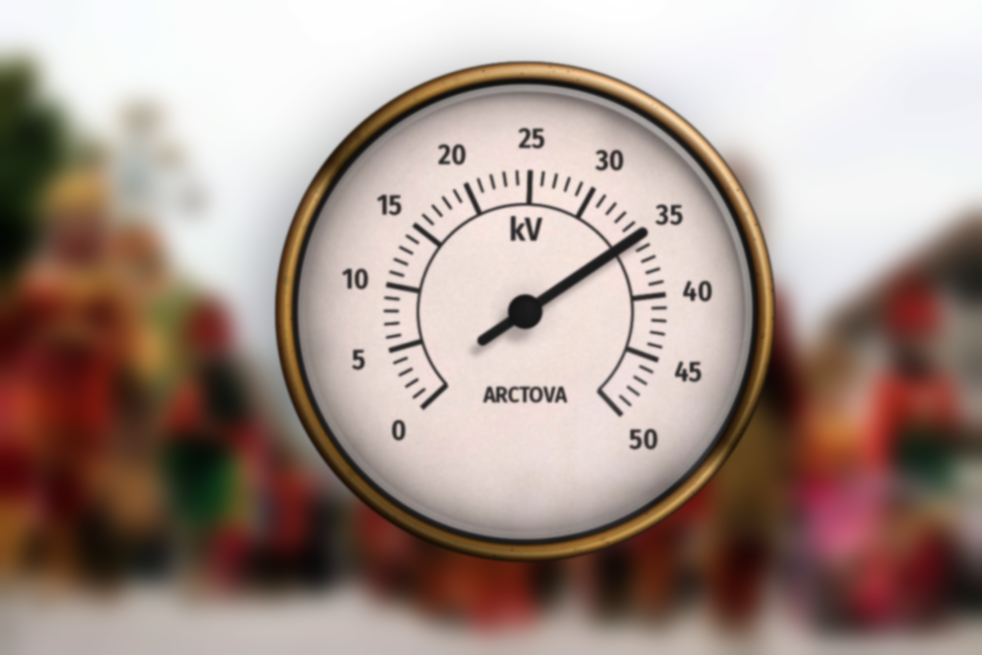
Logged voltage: 35
